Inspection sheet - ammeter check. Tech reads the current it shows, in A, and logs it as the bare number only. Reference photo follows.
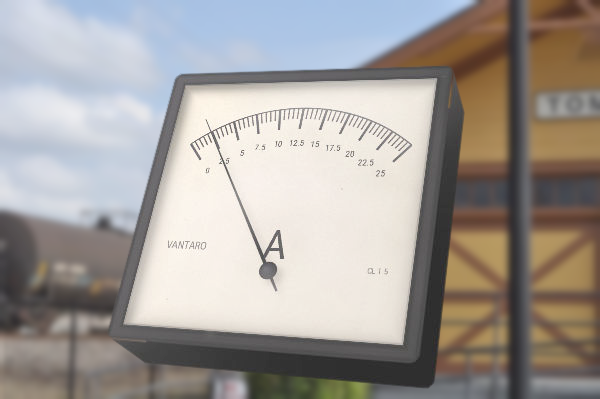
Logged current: 2.5
